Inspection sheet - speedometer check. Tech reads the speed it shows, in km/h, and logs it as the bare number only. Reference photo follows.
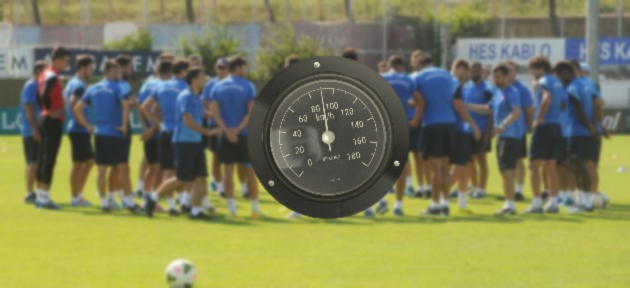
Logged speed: 90
